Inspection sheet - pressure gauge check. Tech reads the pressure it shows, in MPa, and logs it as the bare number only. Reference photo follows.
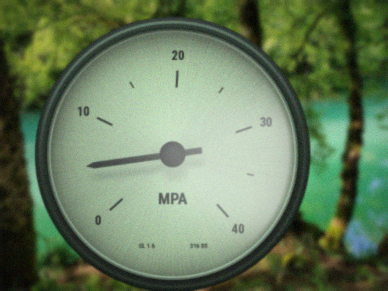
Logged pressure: 5
